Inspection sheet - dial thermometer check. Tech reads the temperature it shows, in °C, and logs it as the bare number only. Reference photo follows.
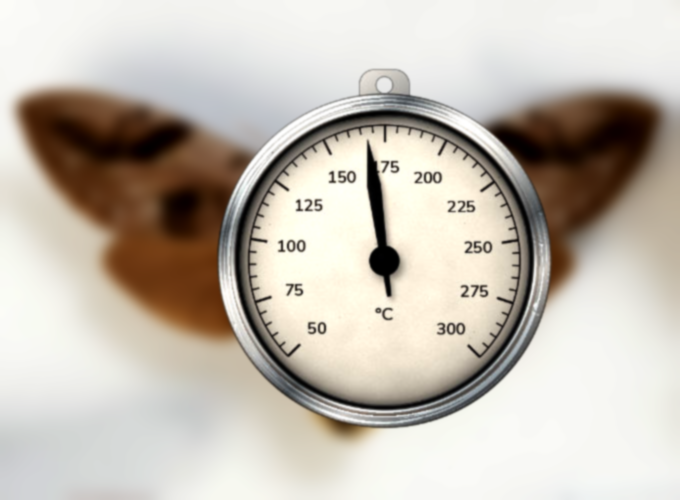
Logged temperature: 167.5
